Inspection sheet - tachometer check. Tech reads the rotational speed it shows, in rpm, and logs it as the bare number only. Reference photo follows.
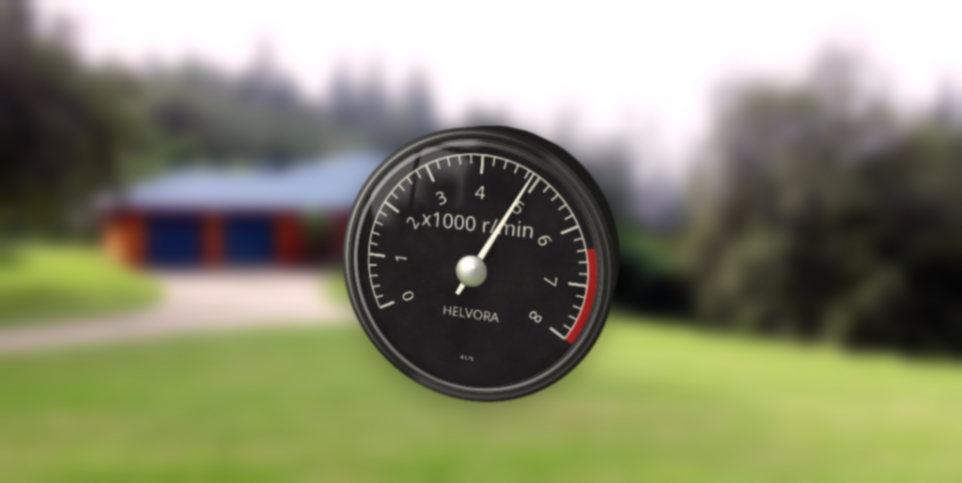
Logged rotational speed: 4900
